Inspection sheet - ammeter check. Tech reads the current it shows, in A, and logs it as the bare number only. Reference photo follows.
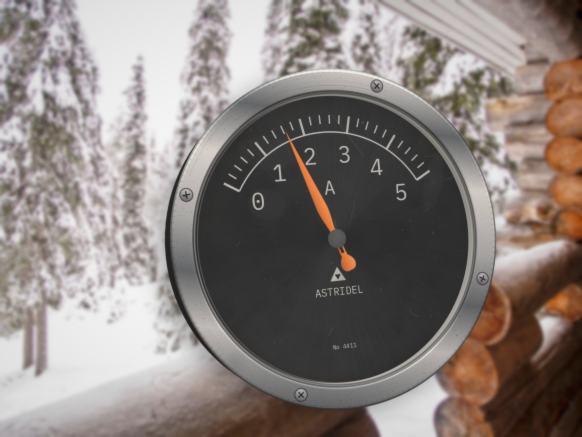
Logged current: 1.6
